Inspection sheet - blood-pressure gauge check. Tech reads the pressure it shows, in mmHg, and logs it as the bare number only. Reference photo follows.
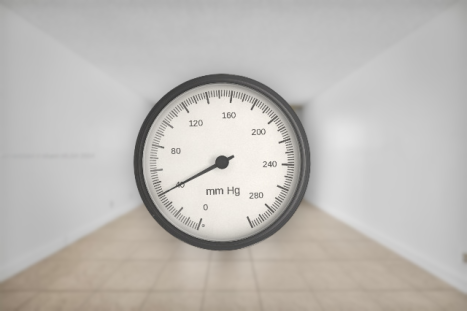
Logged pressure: 40
